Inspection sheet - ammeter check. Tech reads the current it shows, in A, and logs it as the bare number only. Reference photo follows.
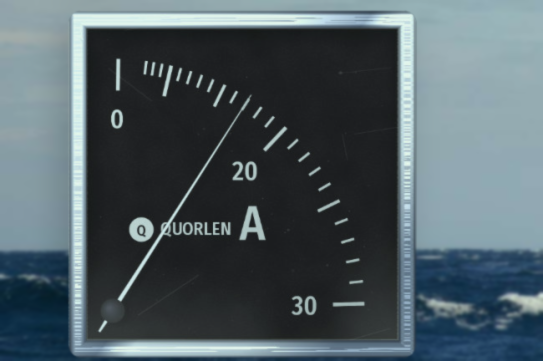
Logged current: 17
